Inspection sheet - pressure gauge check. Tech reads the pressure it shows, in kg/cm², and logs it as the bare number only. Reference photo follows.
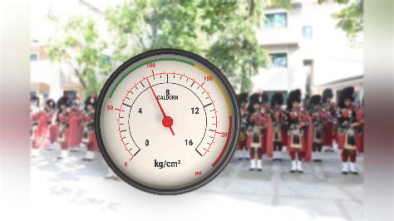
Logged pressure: 6.5
